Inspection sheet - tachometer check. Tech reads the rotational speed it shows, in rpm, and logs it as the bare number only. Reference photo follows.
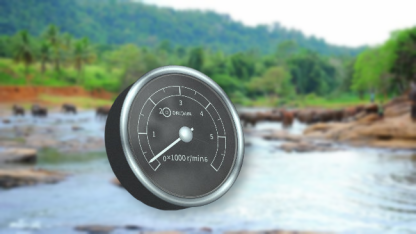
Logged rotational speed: 250
